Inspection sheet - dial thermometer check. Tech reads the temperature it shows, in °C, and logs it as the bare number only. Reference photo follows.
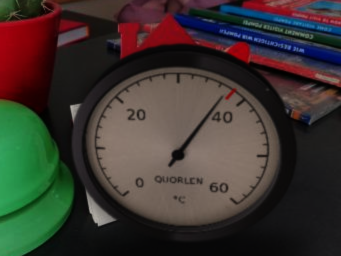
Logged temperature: 37
